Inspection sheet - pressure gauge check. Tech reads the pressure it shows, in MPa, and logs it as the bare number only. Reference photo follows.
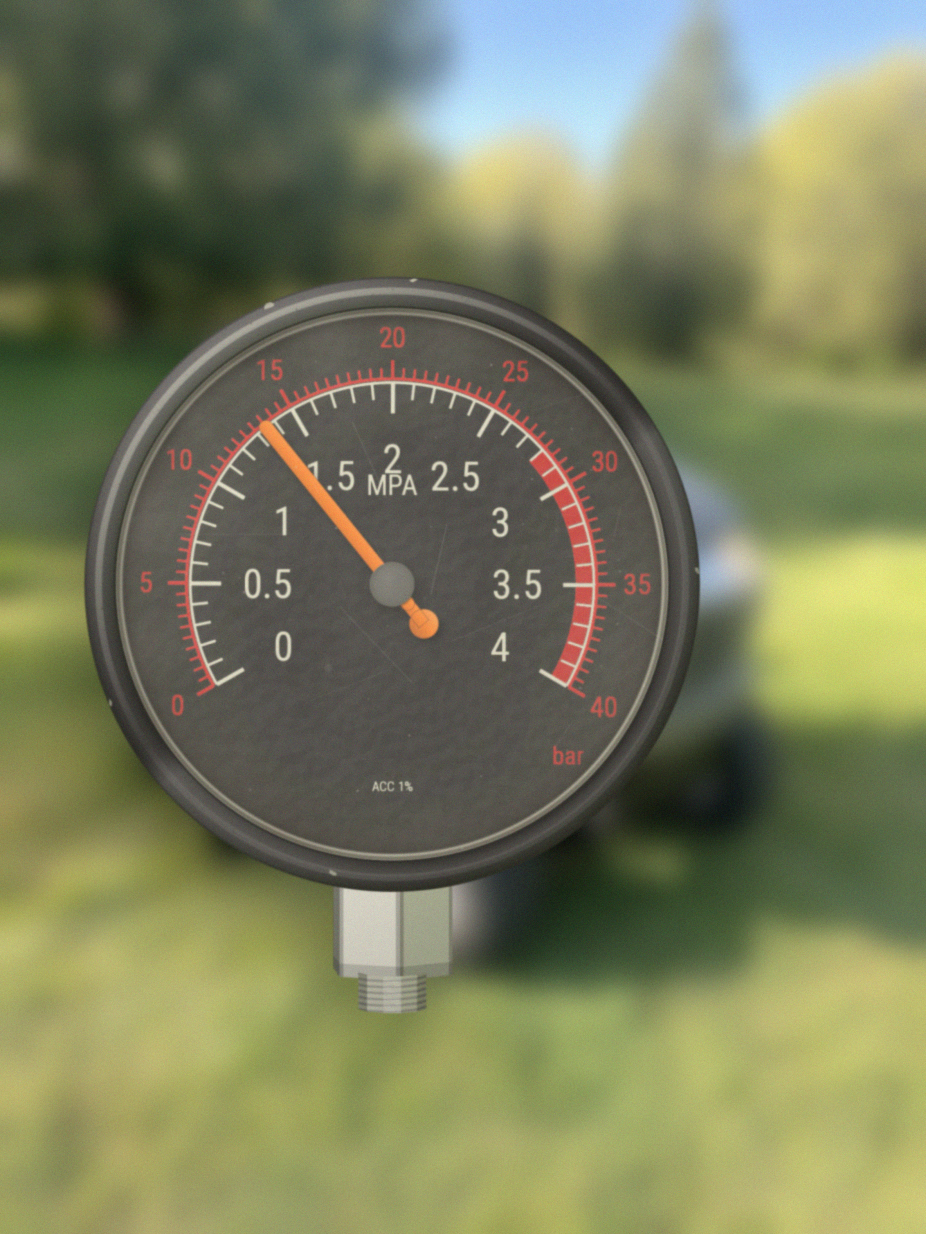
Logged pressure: 1.35
